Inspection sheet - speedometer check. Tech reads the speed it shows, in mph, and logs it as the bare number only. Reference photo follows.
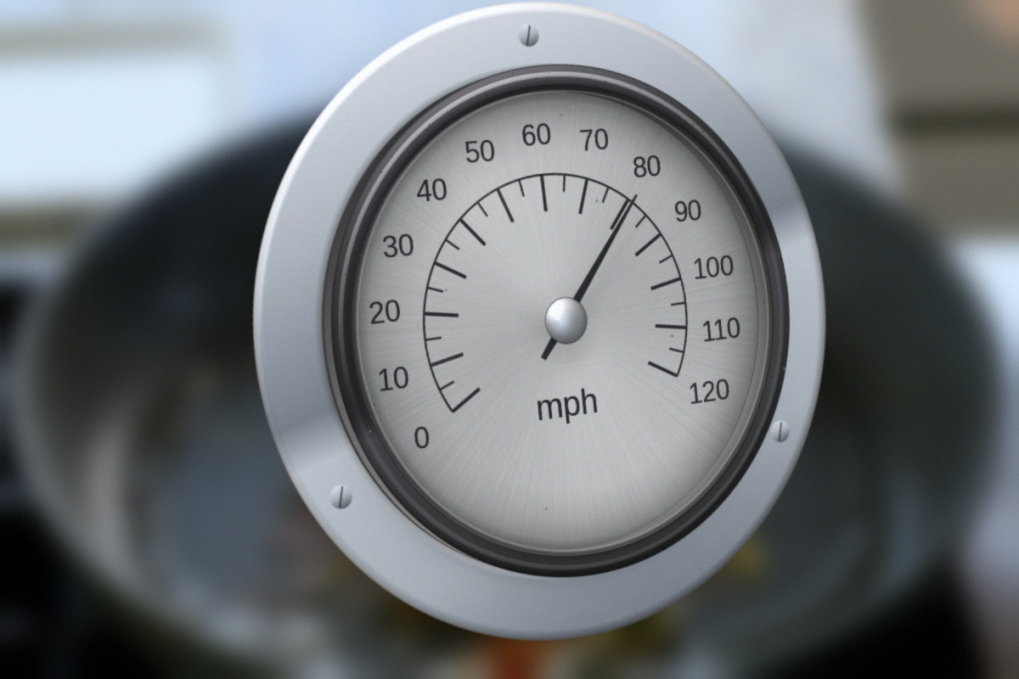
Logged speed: 80
